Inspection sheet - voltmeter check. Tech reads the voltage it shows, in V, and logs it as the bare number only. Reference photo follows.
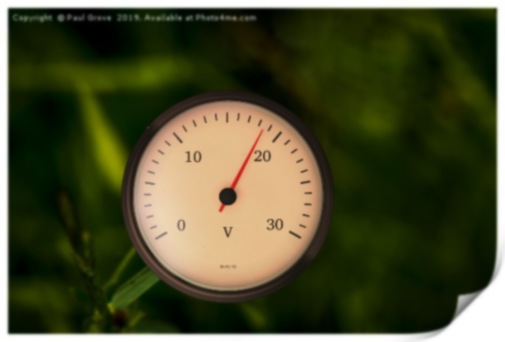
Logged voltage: 18.5
